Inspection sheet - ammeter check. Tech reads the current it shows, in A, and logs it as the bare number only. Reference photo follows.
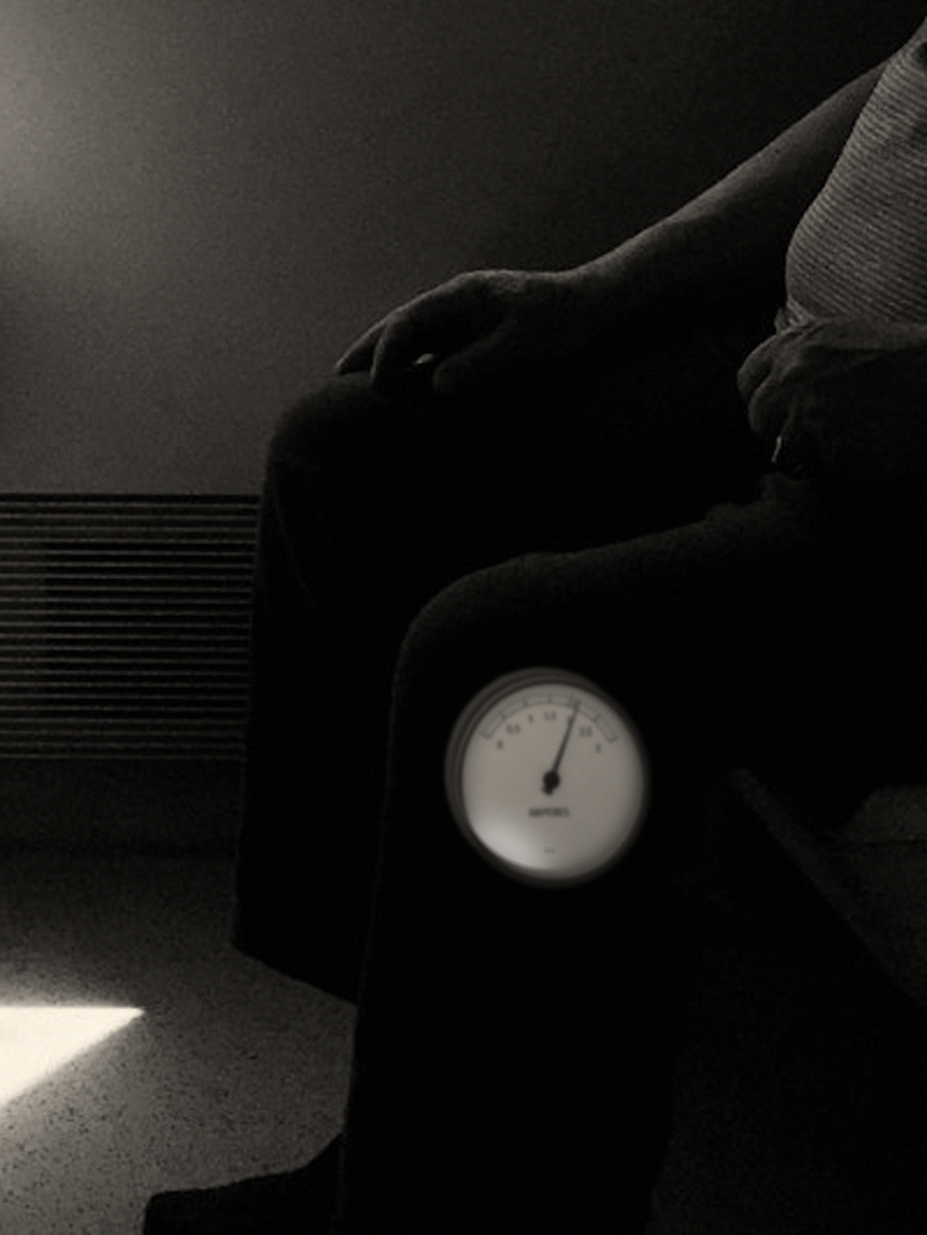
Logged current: 2
